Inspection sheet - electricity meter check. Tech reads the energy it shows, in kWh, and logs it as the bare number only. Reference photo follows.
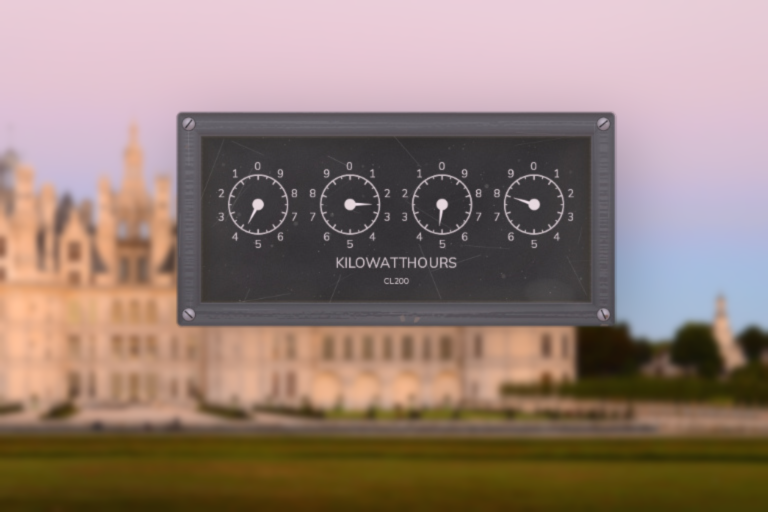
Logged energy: 4248
